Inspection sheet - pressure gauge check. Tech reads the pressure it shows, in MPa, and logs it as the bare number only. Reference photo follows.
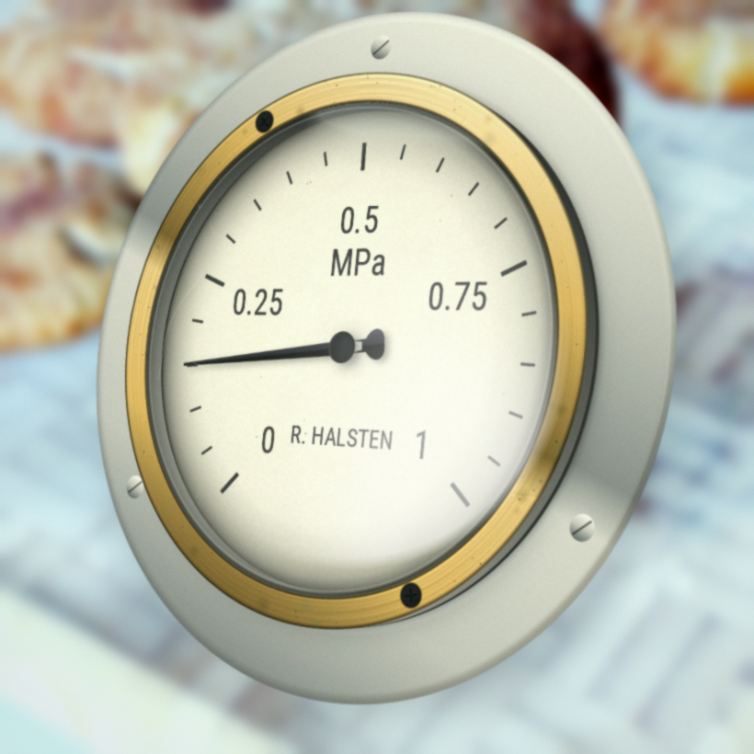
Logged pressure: 0.15
